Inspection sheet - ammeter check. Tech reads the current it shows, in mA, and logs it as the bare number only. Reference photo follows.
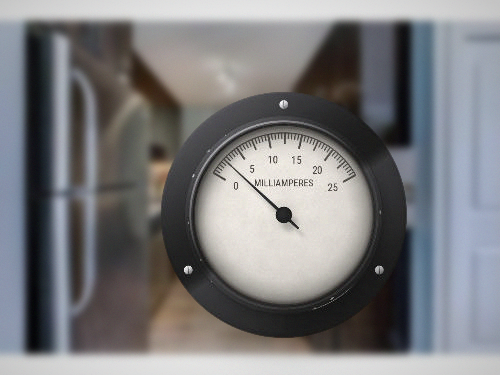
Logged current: 2.5
